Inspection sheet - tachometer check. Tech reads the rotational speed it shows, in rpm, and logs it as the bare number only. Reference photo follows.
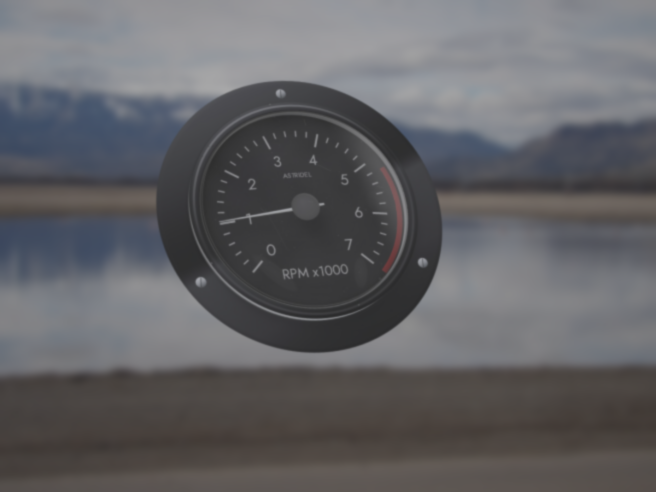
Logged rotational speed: 1000
